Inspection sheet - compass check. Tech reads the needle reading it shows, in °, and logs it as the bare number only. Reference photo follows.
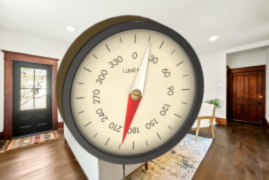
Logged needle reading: 195
